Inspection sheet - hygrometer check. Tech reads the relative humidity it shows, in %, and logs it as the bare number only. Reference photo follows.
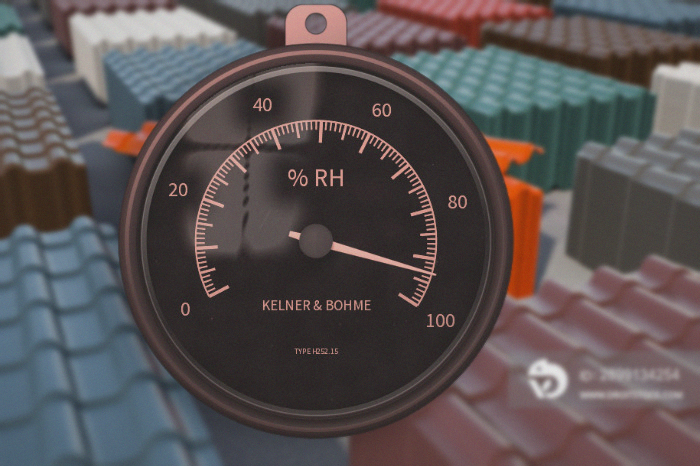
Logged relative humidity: 93
